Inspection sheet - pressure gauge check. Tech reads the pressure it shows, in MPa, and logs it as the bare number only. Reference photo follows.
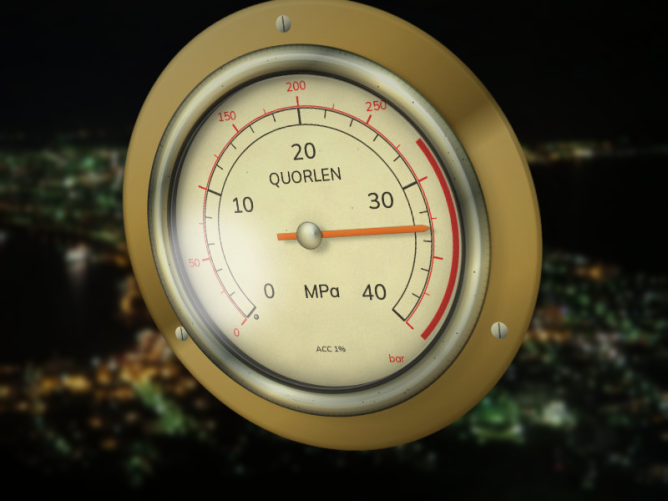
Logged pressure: 33
